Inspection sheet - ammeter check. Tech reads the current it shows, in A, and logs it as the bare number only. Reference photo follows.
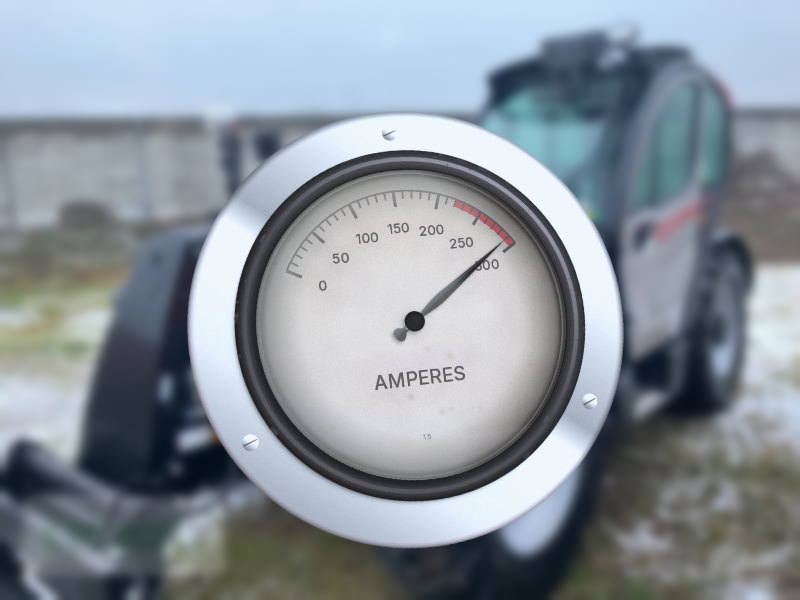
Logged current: 290
